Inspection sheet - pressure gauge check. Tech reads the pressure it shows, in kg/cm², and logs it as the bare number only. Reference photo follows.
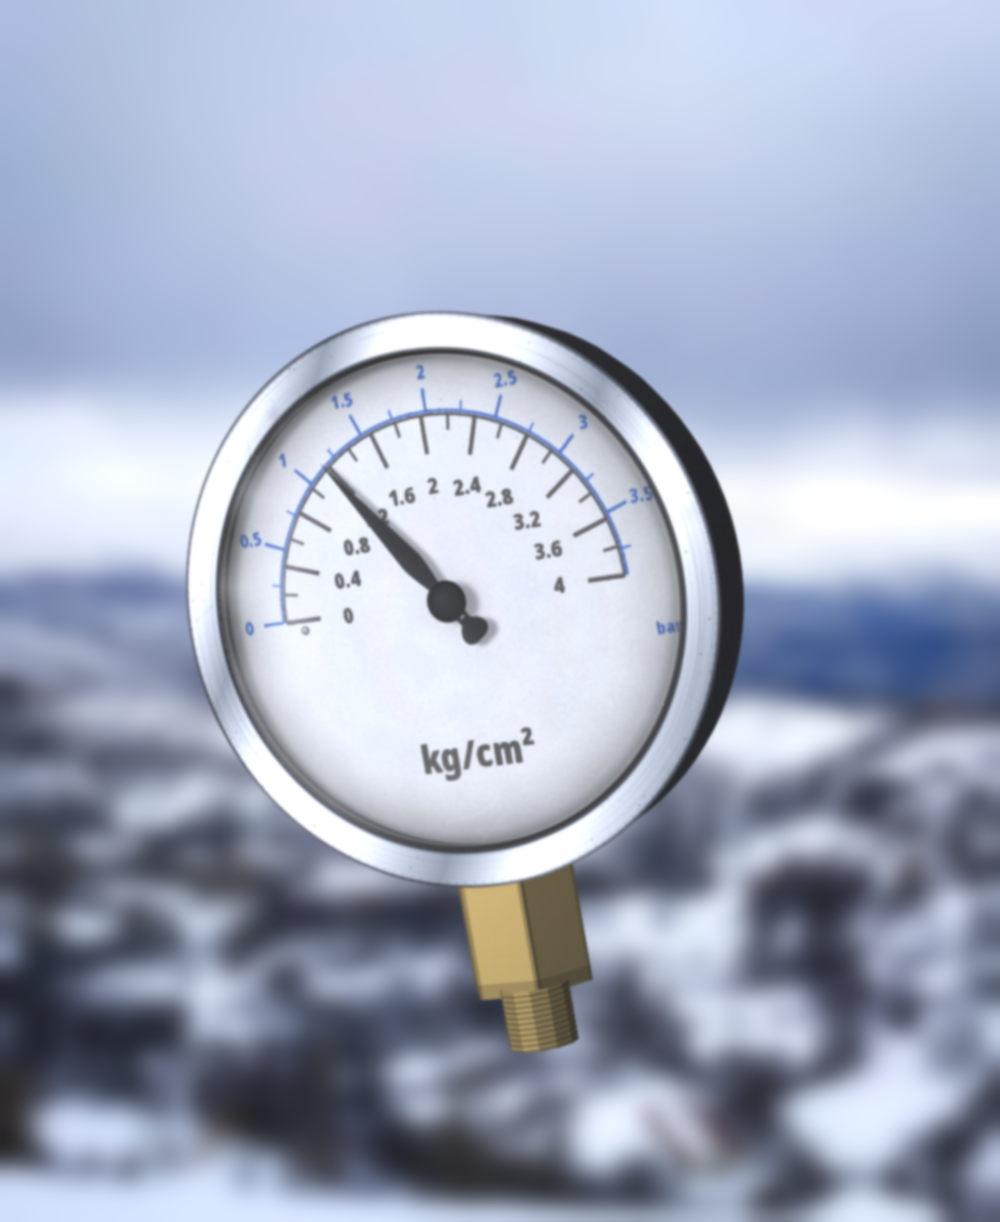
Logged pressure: 1.2
